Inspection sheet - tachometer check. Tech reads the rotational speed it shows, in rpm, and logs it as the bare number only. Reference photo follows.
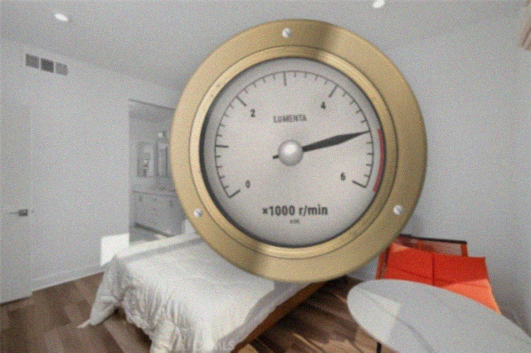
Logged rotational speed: 5000
